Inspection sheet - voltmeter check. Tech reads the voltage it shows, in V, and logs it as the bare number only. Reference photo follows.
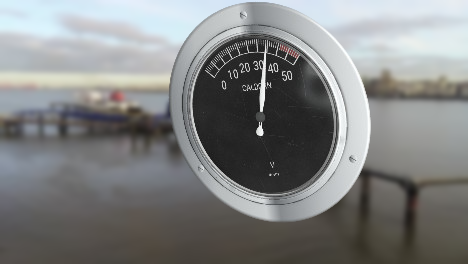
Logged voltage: 35
